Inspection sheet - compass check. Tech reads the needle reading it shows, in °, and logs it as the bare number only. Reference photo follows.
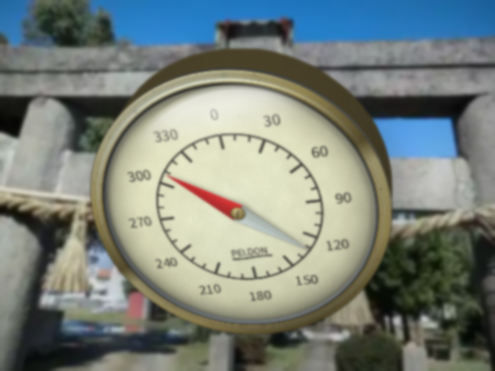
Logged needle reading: 310
